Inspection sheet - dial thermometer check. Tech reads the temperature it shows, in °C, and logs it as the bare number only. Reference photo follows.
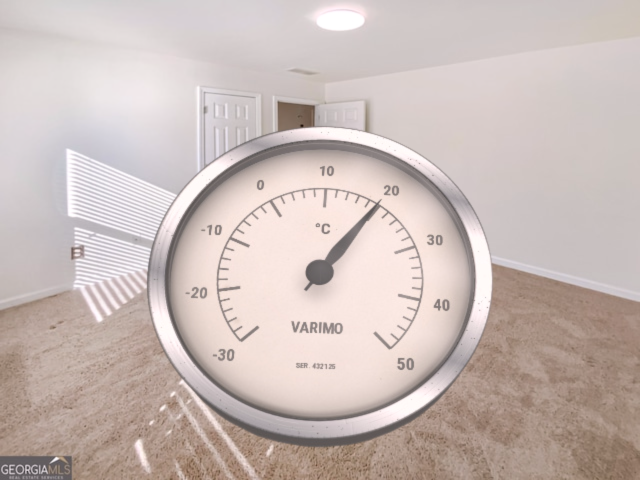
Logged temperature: 20
